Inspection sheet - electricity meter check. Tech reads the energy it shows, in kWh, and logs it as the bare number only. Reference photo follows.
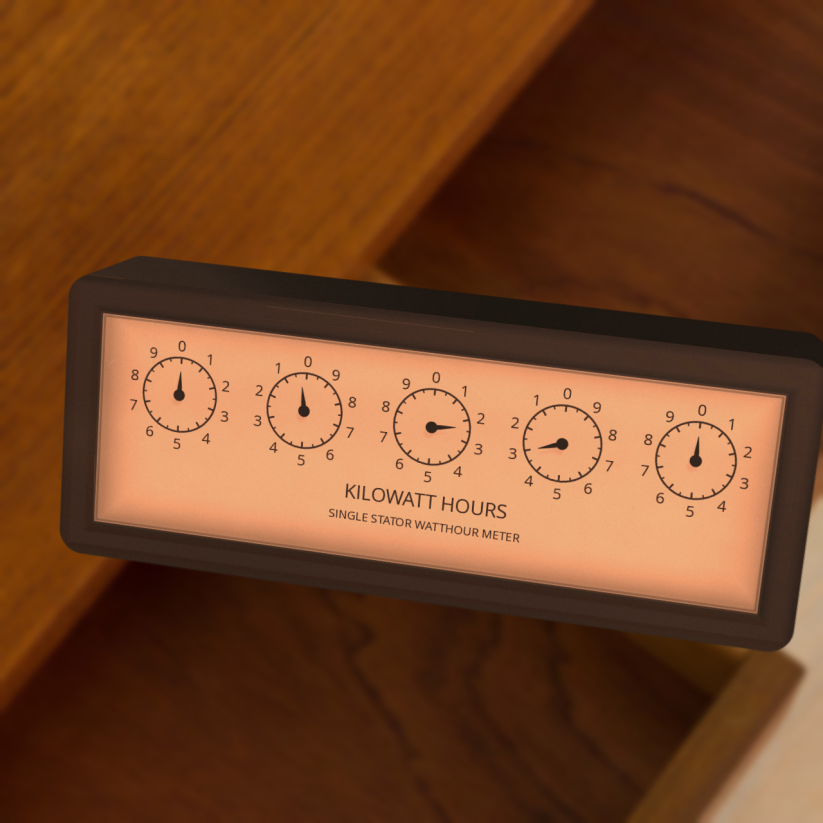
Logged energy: 230
